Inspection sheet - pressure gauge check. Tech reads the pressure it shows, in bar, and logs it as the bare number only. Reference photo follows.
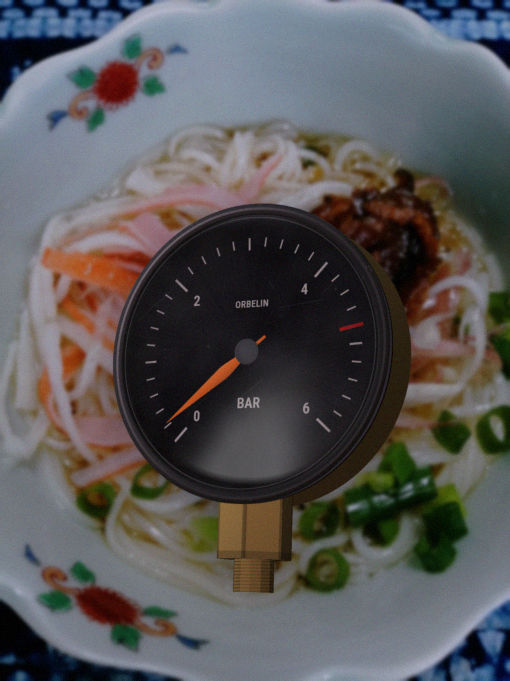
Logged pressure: 0.2
